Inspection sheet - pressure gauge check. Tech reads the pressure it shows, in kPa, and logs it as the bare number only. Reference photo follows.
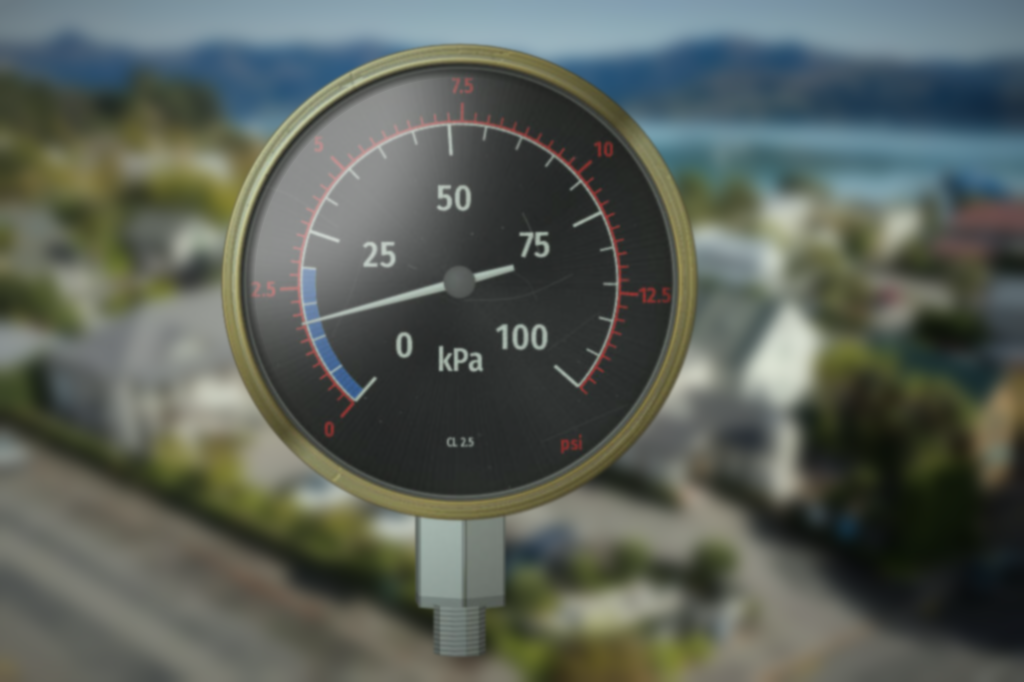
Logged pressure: 12.5
